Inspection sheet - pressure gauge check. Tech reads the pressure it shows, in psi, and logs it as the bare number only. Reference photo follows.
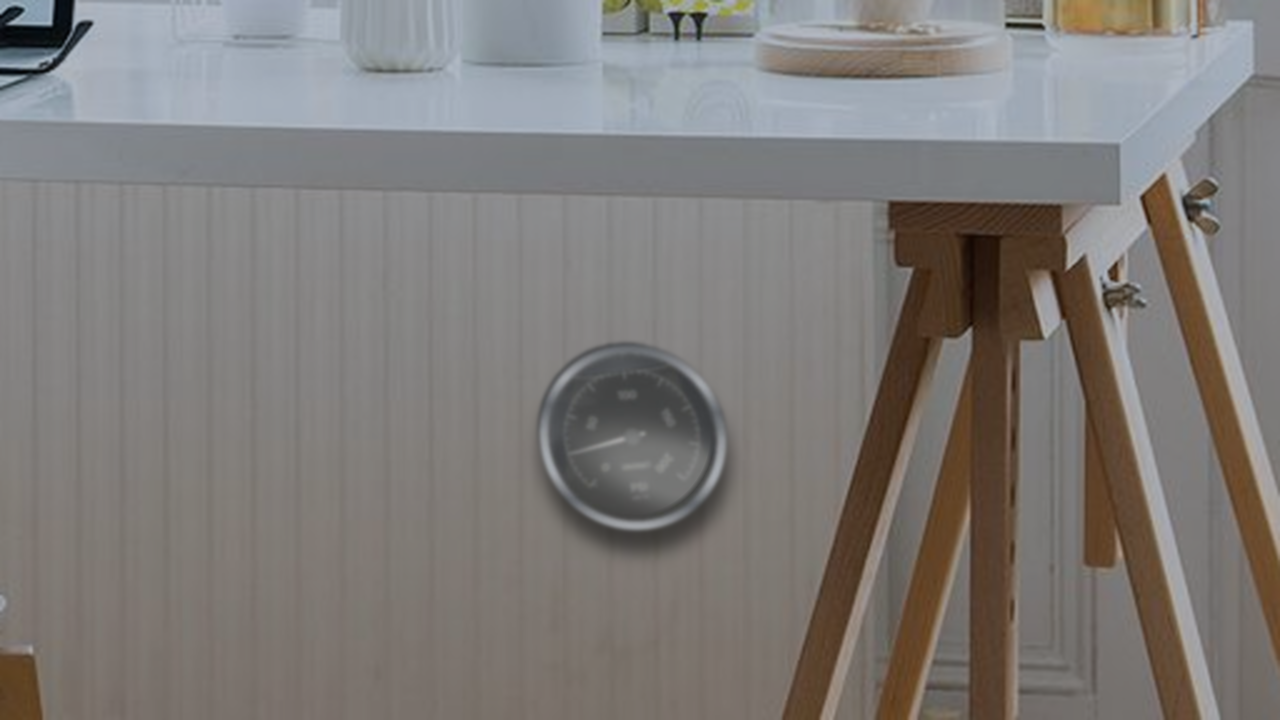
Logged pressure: 25
